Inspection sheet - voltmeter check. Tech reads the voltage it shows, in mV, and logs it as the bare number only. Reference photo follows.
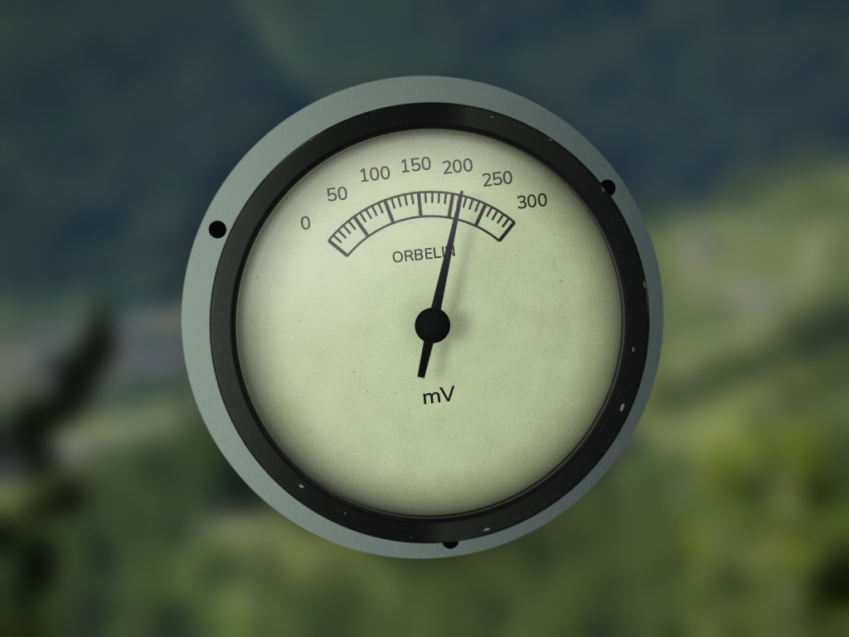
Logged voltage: 210
